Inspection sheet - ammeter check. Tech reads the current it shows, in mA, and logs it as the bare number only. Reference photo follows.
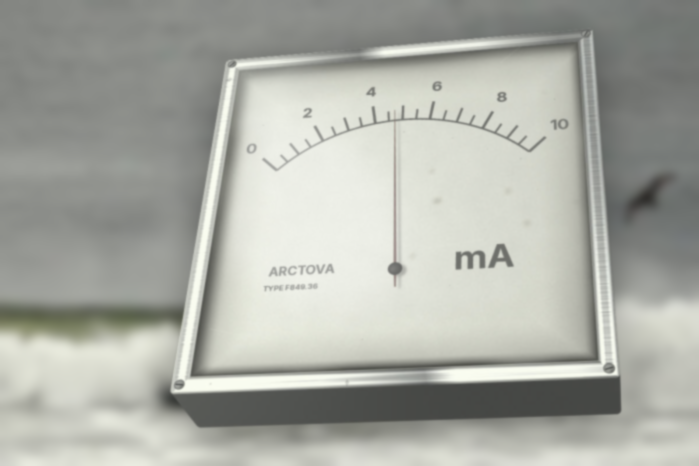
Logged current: 4.75
